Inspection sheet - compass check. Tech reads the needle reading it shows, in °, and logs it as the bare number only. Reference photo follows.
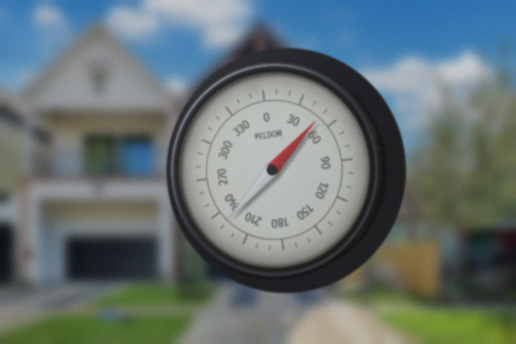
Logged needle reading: 50
